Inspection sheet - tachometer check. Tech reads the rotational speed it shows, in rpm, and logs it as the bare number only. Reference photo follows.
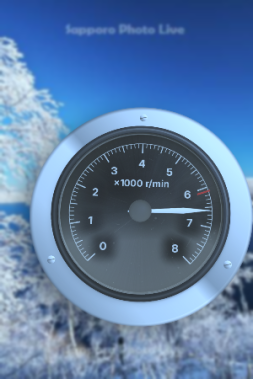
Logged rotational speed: 6600
